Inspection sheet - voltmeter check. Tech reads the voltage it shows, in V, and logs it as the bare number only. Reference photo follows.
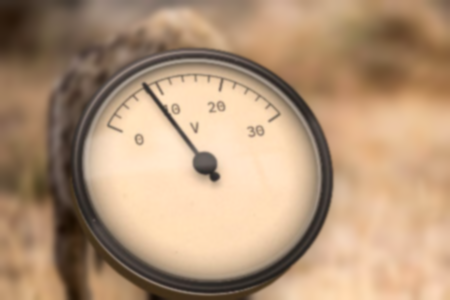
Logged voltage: 8
